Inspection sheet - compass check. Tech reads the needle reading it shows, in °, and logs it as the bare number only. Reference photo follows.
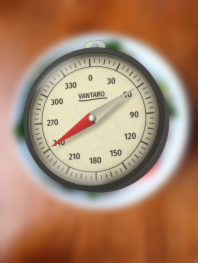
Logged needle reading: 240
